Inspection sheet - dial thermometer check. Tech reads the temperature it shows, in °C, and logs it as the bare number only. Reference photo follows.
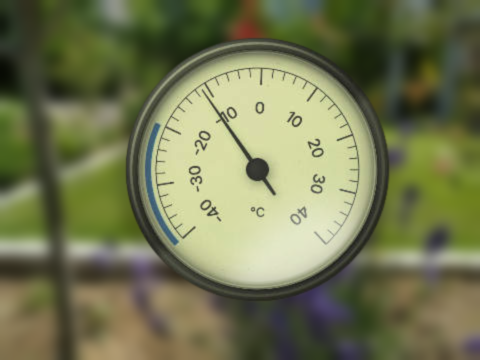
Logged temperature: -11
